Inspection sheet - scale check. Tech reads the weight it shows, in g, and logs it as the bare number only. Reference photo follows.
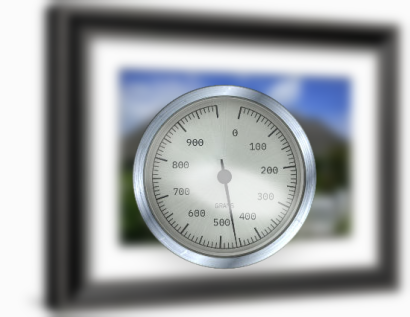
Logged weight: 460
